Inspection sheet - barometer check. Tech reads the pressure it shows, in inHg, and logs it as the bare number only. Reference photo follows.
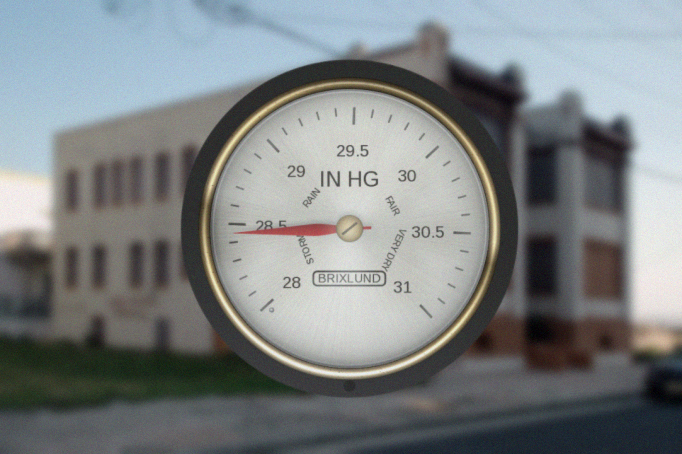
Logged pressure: 28.45
